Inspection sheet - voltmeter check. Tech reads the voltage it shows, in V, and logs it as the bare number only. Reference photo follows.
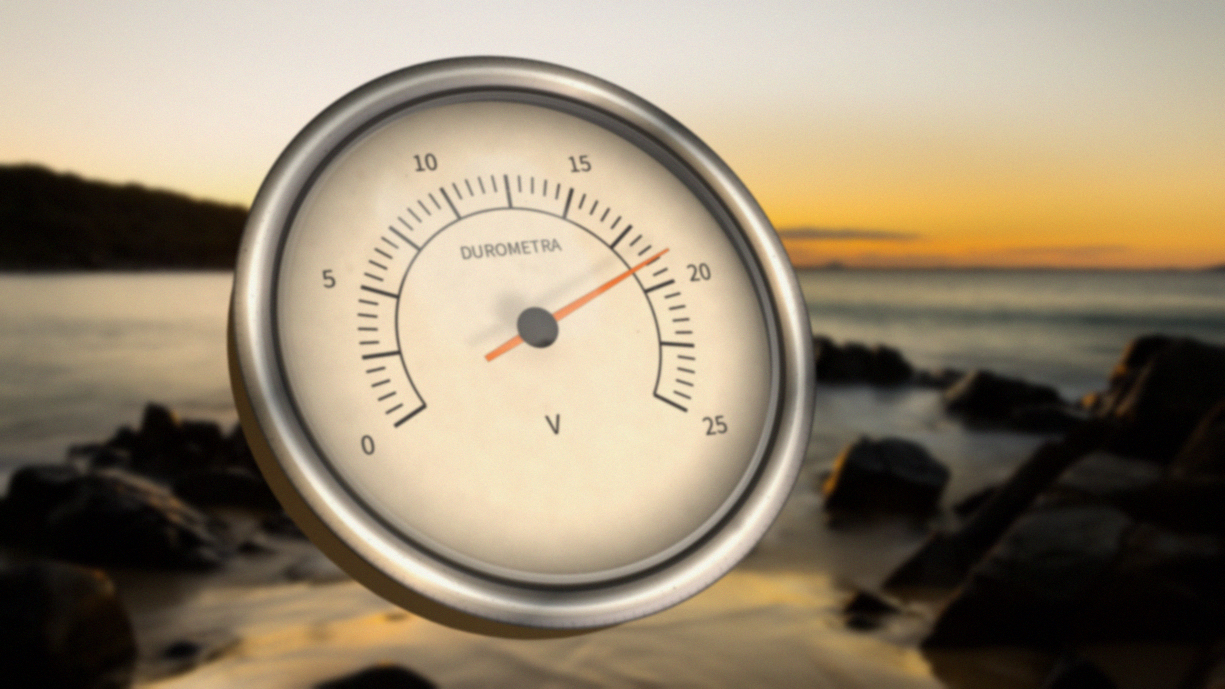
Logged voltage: 19
